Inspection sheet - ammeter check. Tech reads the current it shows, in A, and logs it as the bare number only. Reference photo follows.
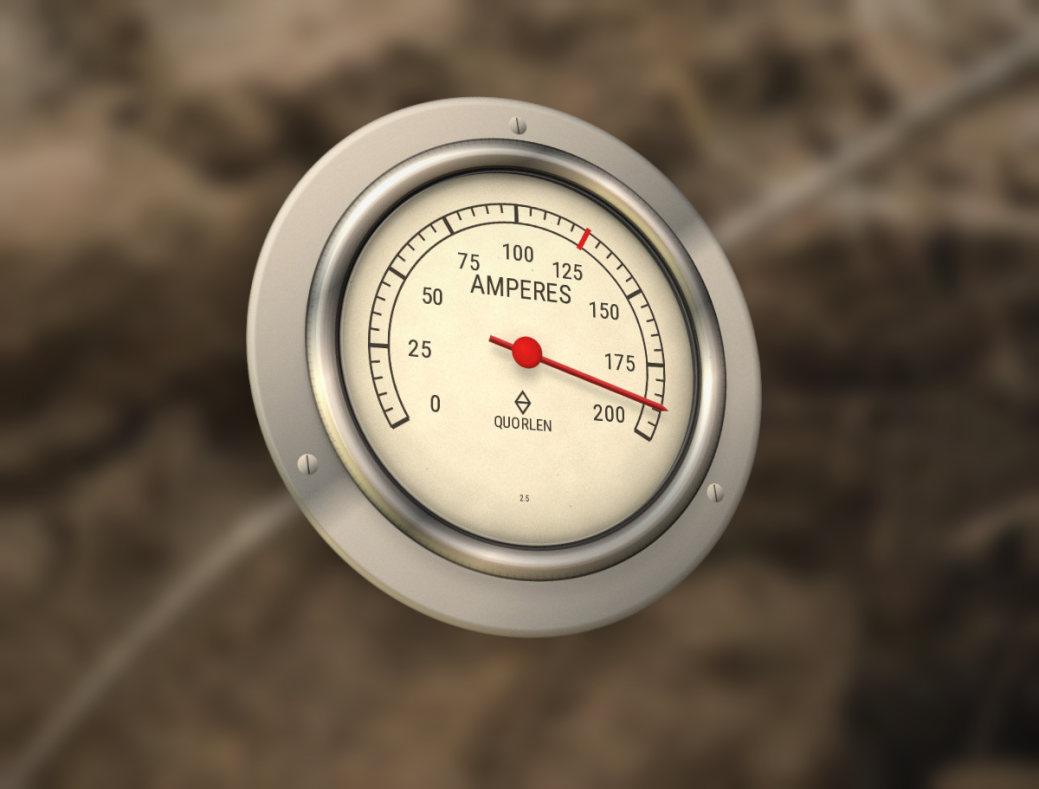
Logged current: 190
